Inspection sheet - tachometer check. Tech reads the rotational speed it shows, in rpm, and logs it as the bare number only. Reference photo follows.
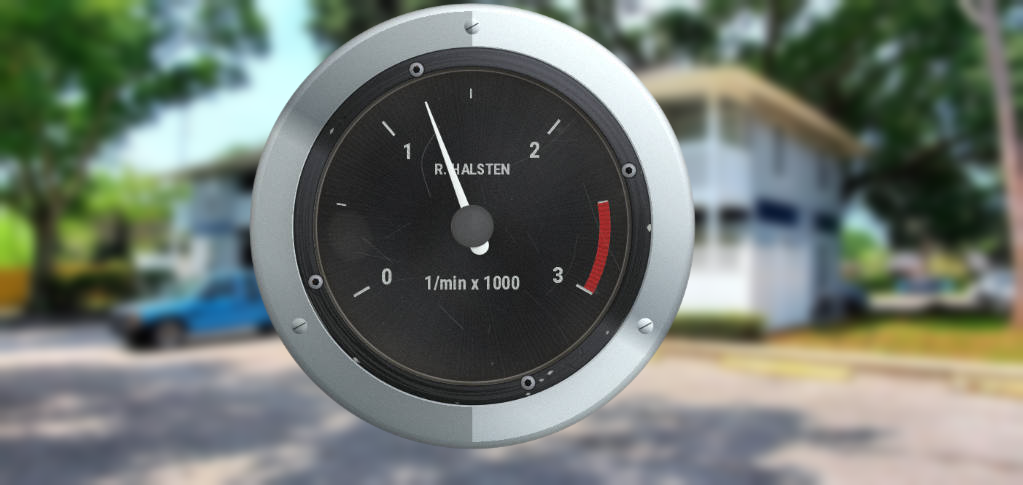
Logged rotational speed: 1250
